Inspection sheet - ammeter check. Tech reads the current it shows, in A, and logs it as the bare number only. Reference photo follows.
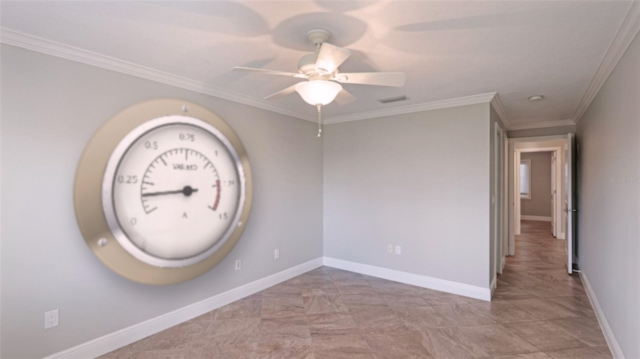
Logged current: 0.15
